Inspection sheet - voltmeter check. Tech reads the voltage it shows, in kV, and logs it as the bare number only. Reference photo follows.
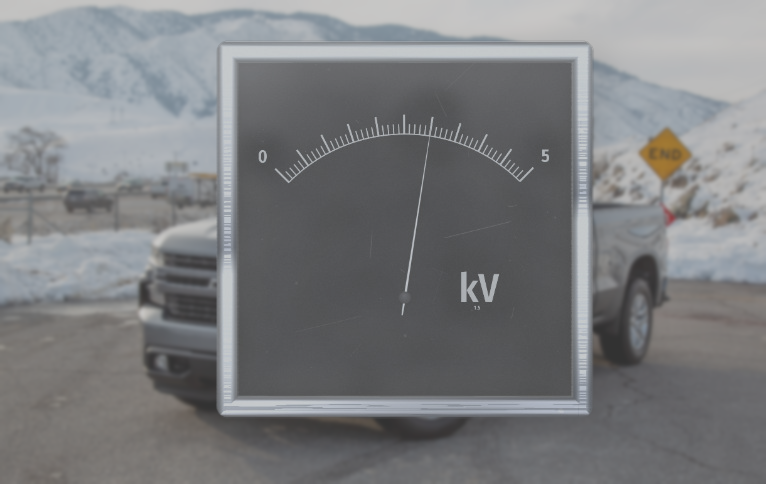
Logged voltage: 3
